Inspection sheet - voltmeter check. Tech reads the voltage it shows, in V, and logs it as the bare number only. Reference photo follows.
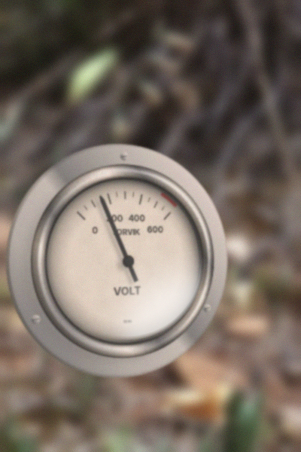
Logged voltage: 150
